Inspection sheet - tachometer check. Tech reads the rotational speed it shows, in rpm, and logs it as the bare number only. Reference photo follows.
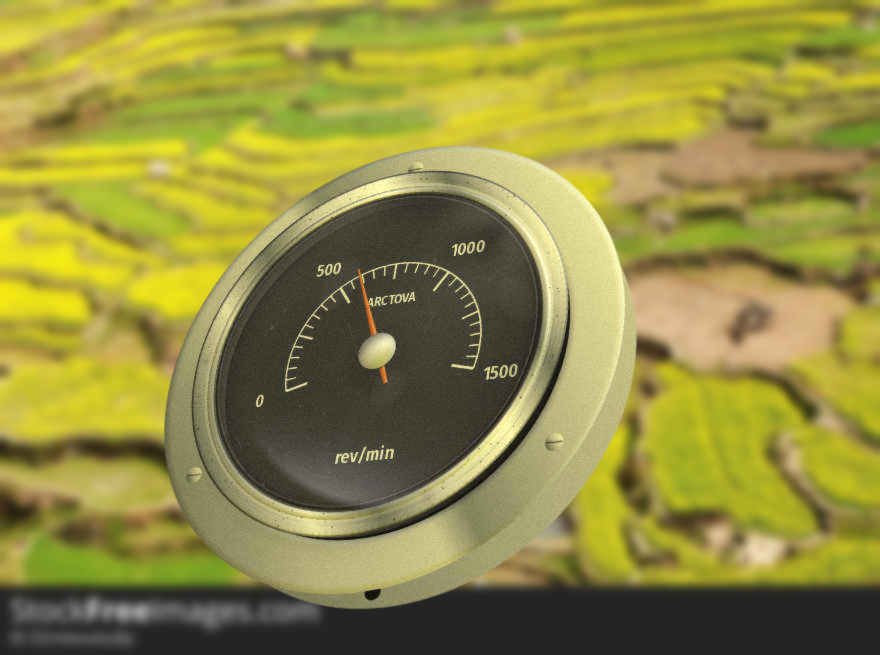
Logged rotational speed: 600
